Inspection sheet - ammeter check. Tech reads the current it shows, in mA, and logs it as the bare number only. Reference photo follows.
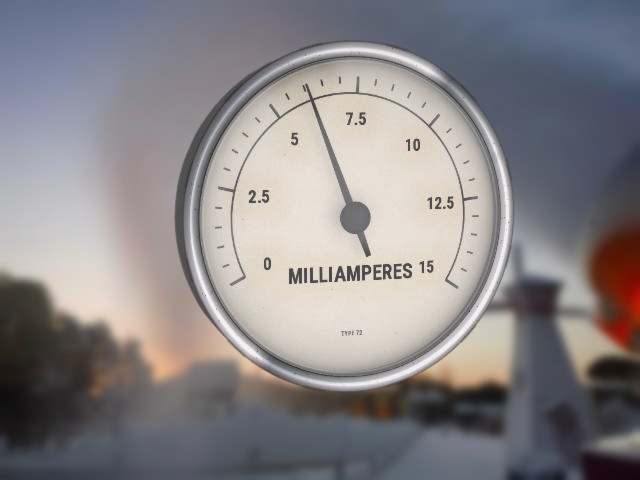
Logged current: 6
